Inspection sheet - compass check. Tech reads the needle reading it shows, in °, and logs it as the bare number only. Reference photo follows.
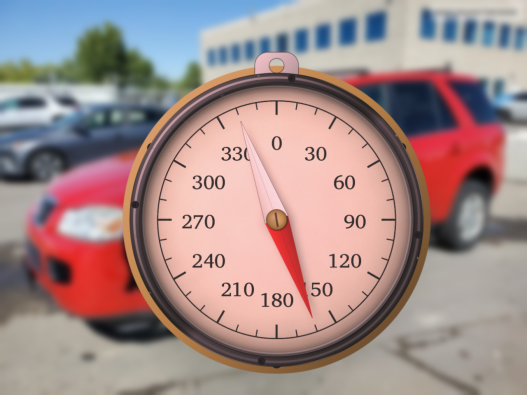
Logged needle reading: 160
